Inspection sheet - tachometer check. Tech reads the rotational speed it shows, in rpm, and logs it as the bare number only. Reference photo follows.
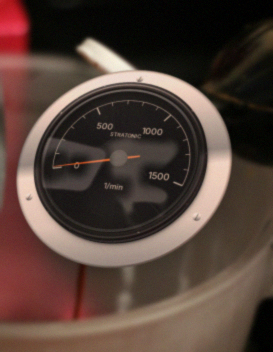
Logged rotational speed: 0
